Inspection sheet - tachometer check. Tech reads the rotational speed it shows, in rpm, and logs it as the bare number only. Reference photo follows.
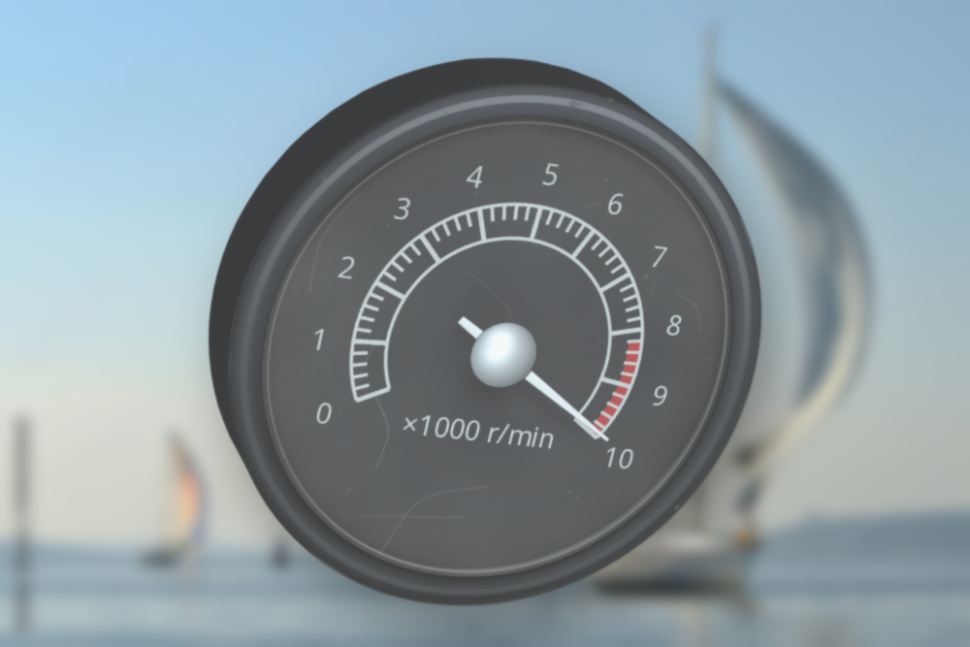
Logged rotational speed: 9900
